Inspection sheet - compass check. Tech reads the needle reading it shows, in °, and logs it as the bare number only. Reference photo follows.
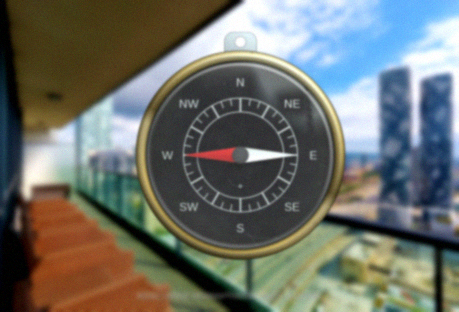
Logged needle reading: 270
